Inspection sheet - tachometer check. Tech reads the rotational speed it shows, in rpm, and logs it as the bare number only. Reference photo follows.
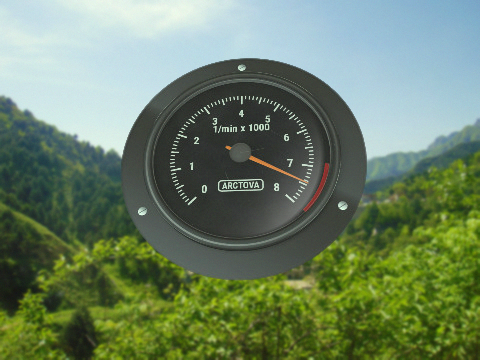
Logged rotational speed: 7500
